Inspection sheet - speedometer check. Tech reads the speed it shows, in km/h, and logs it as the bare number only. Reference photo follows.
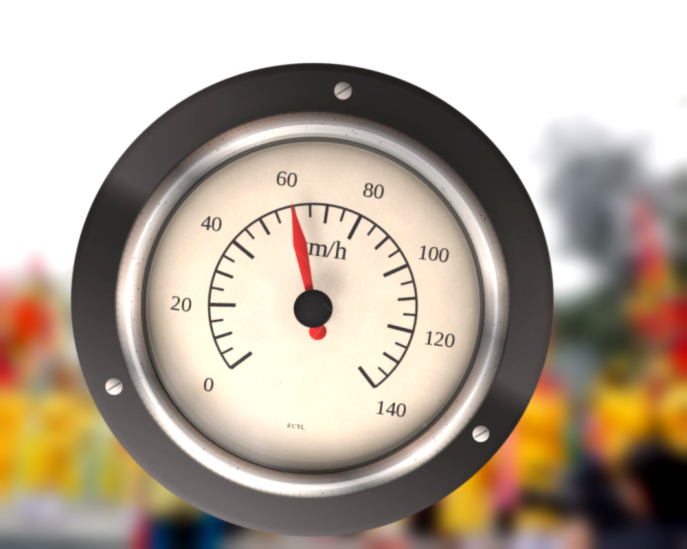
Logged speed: 60
